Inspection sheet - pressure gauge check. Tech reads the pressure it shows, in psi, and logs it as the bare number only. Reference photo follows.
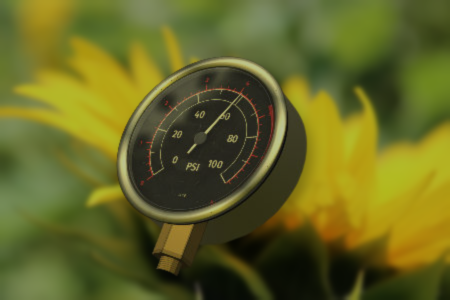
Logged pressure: 60
